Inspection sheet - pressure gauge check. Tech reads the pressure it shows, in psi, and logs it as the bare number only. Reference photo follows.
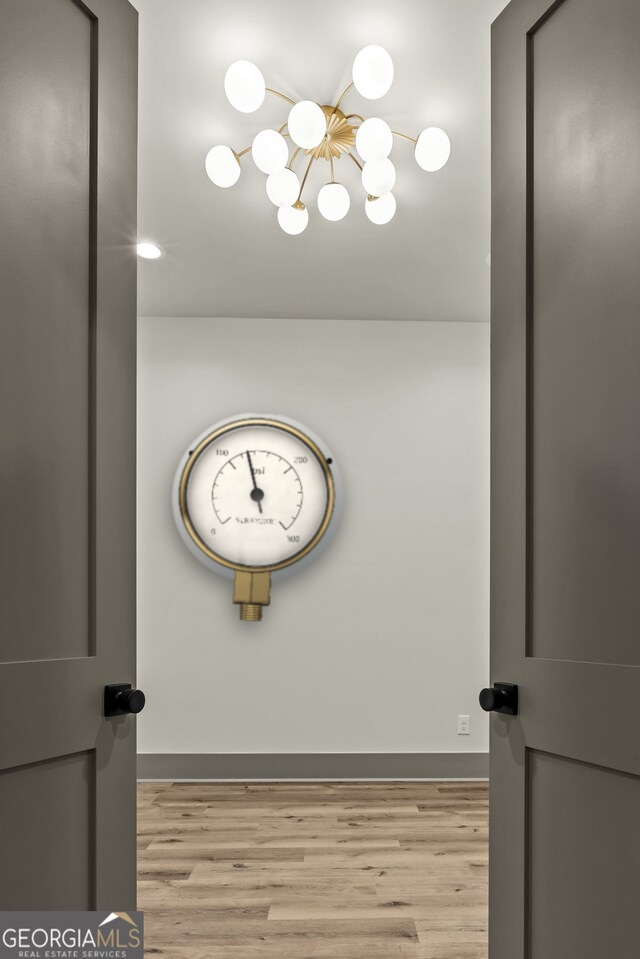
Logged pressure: 130
